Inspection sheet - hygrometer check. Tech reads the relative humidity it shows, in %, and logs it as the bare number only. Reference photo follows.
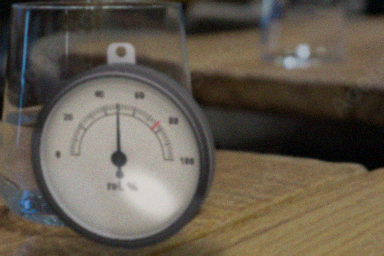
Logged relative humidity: 50
